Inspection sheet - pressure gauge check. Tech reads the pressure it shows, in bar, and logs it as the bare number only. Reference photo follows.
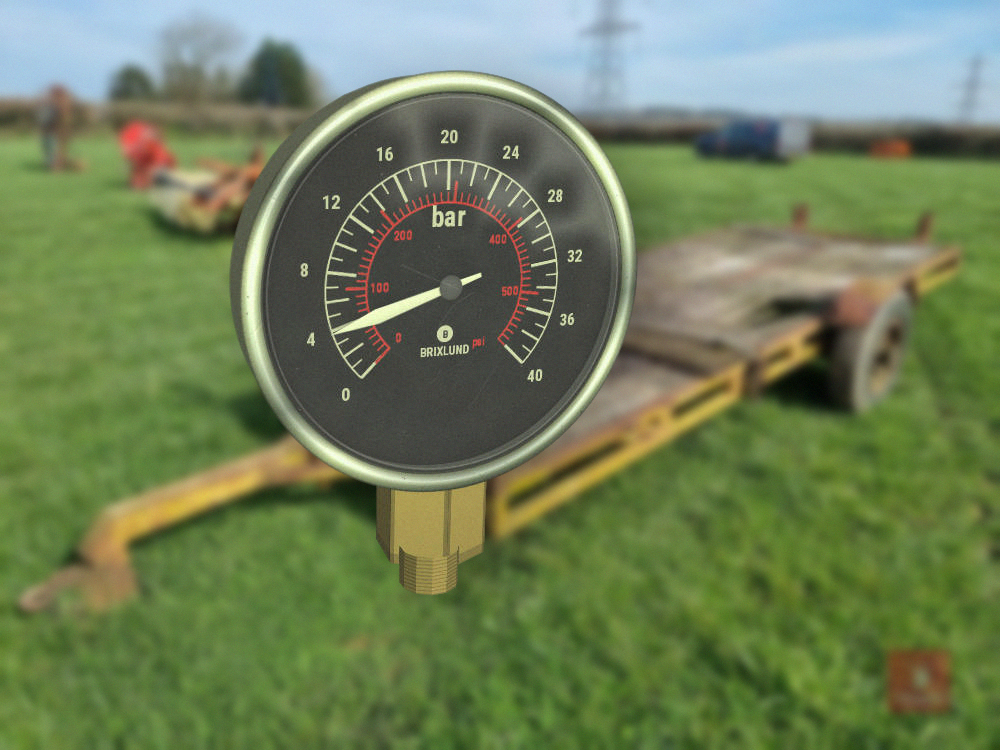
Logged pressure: 4
